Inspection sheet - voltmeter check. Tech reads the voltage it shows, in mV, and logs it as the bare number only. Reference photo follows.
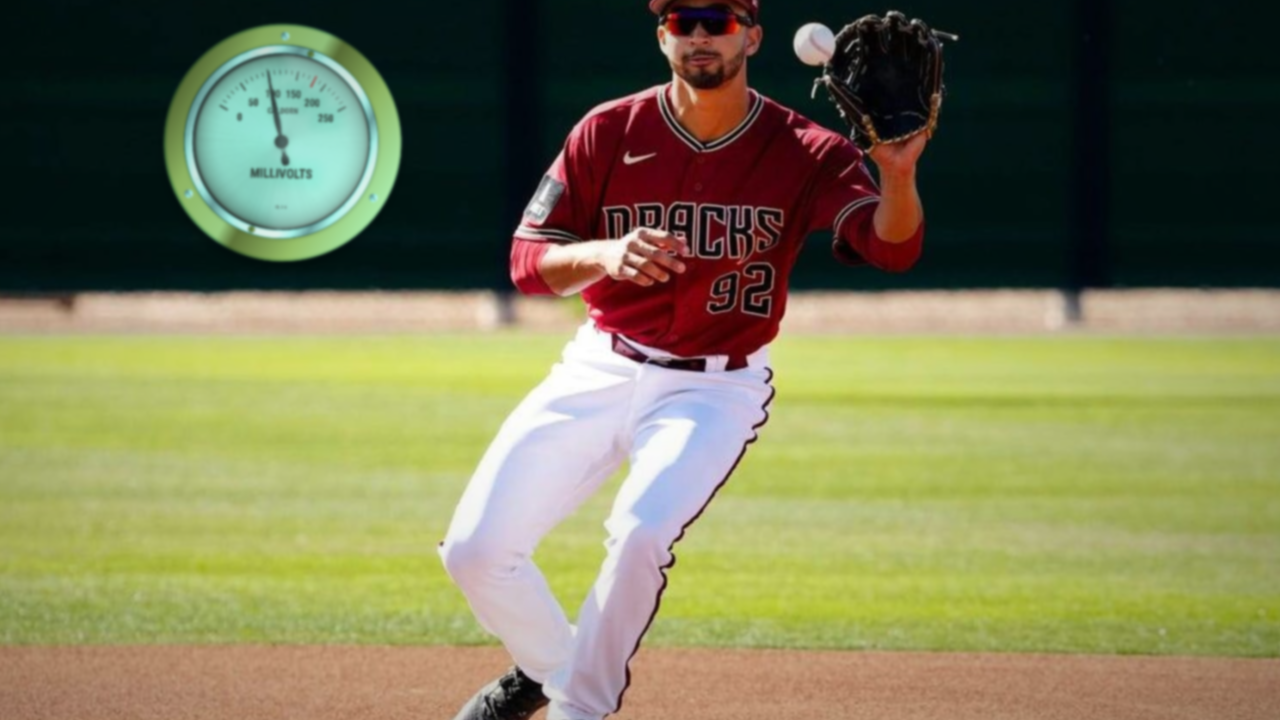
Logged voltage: 100
